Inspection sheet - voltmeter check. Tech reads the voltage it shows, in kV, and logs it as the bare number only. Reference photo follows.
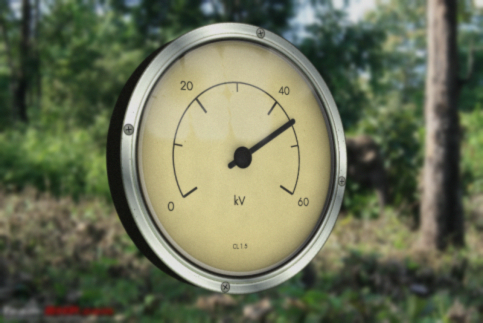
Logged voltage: 45
